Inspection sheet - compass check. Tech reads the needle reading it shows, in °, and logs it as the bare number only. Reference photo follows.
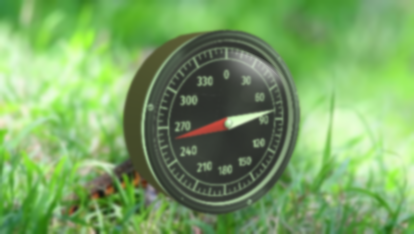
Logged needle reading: 260
